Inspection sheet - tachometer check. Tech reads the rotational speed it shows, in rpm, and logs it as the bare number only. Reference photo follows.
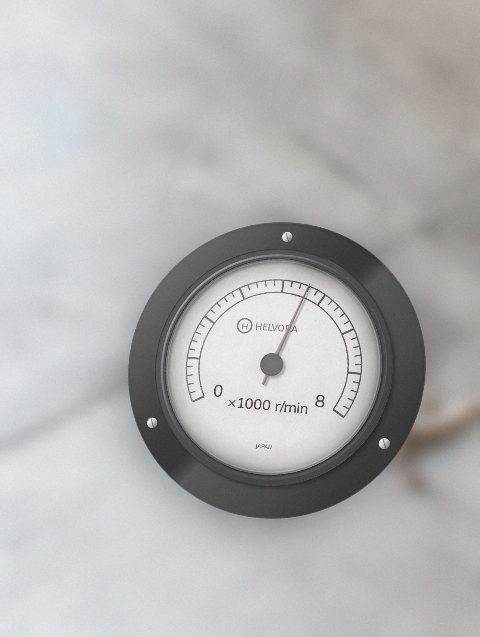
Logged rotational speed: 4600
